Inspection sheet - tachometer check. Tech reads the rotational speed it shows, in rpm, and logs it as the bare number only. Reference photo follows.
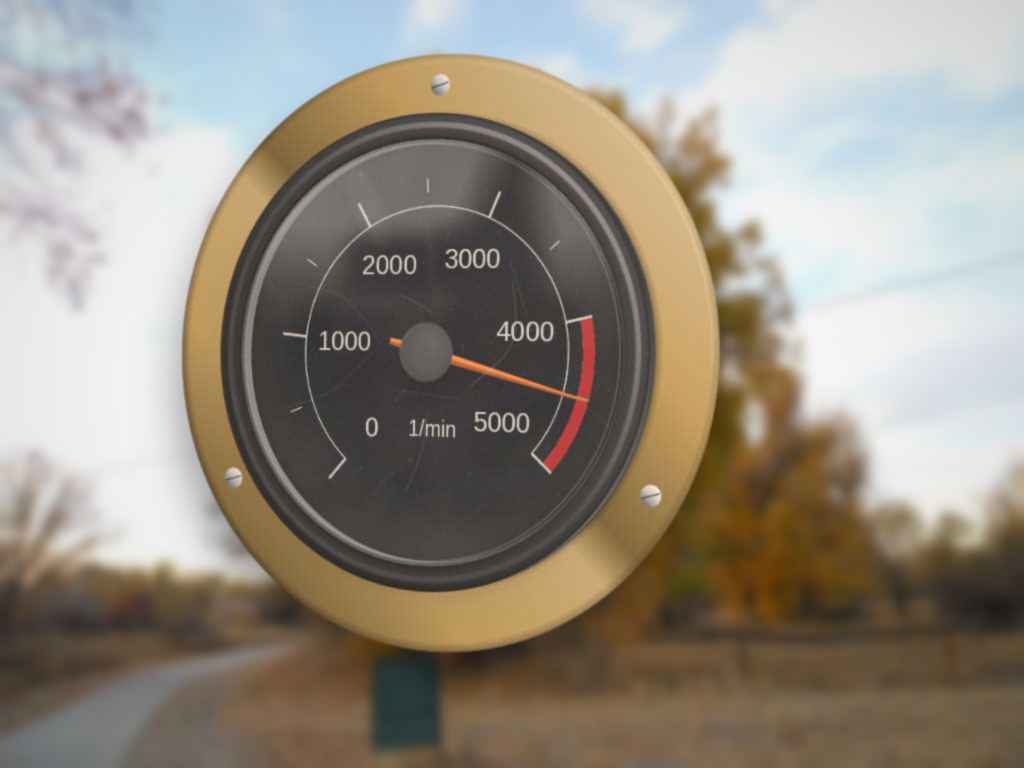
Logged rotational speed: 4500
